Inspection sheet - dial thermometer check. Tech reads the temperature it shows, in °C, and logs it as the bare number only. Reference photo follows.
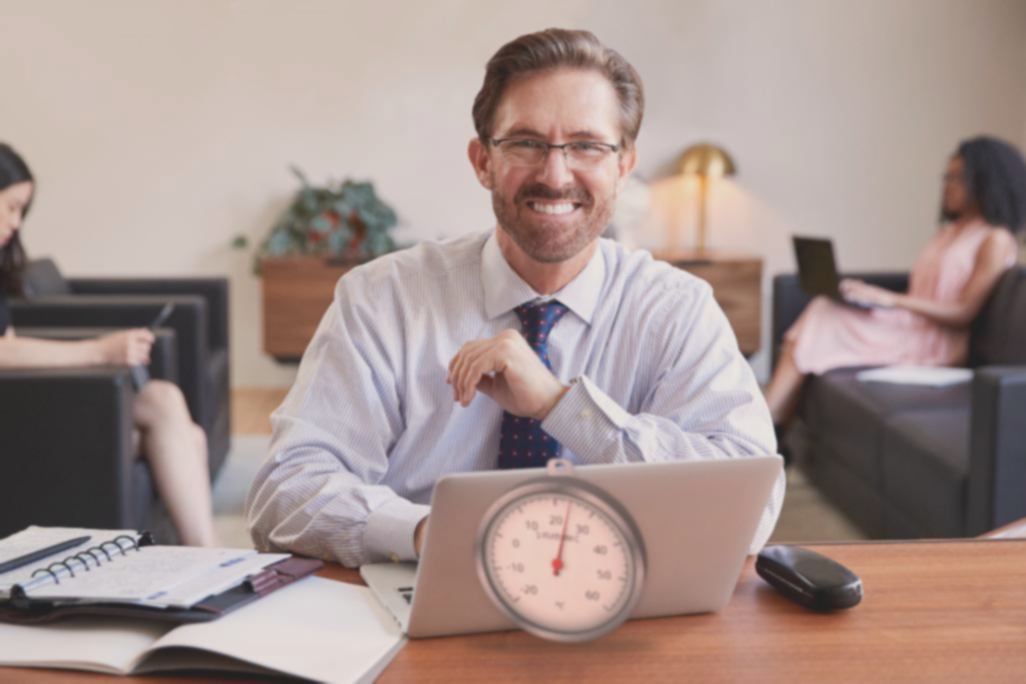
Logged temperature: 24
